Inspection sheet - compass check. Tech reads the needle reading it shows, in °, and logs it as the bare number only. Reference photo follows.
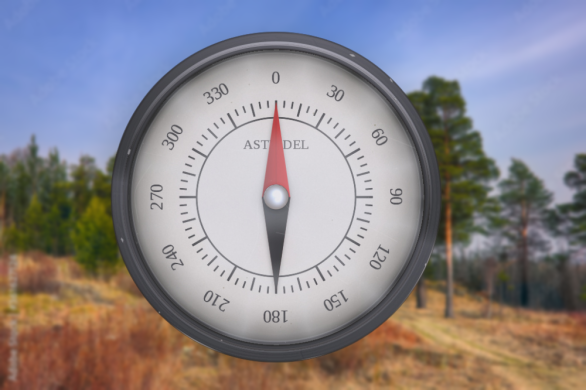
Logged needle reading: 0
